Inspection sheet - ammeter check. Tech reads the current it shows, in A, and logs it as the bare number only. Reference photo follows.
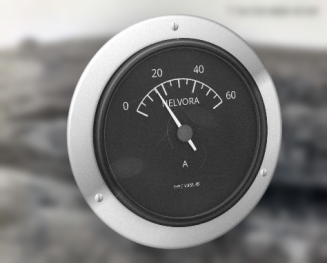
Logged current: 15
